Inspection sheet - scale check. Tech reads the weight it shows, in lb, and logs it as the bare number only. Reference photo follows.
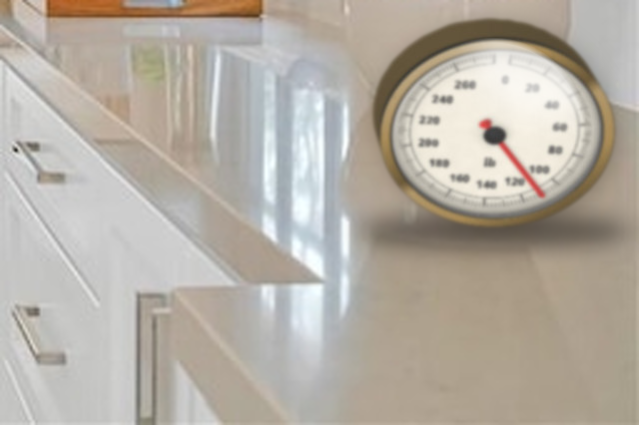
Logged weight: 110
